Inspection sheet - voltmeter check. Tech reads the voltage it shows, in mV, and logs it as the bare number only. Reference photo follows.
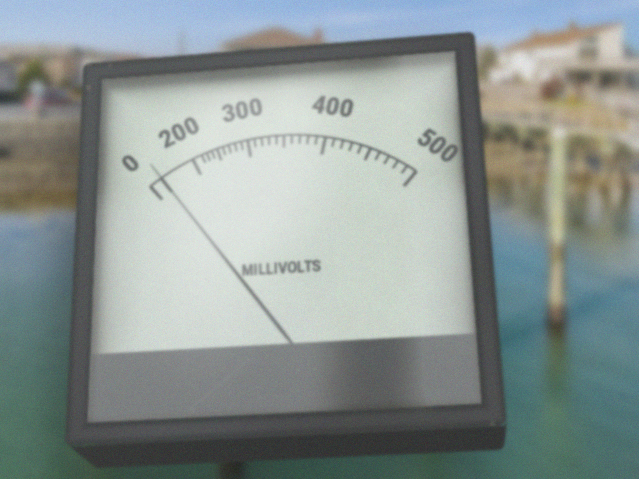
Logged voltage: 100
